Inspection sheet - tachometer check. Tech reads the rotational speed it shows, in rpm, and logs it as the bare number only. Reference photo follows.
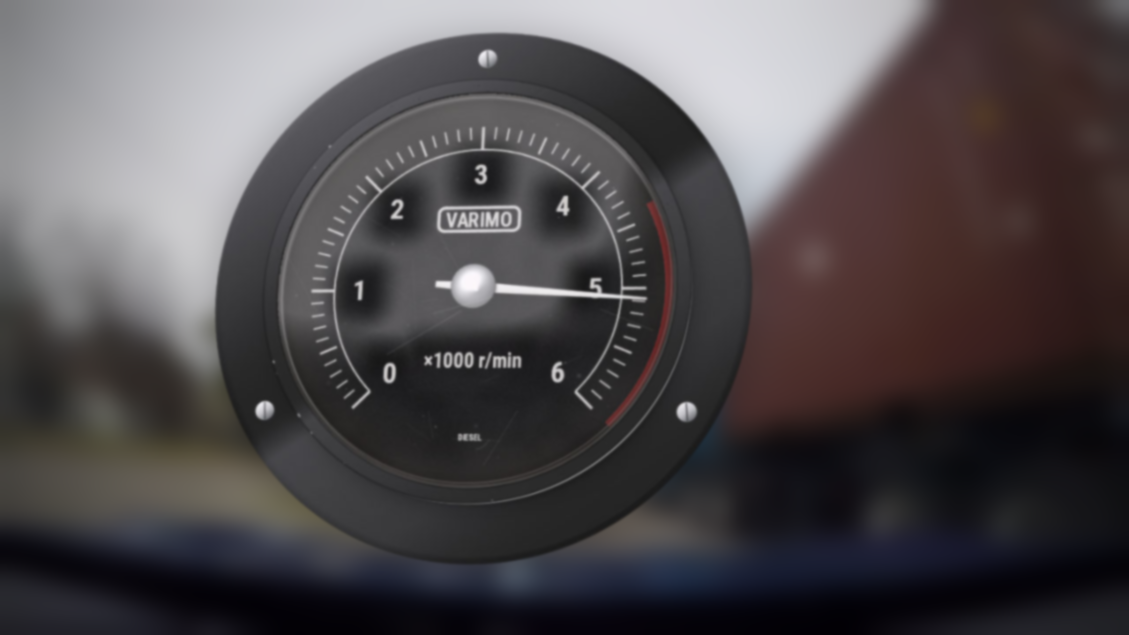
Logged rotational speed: 5100
